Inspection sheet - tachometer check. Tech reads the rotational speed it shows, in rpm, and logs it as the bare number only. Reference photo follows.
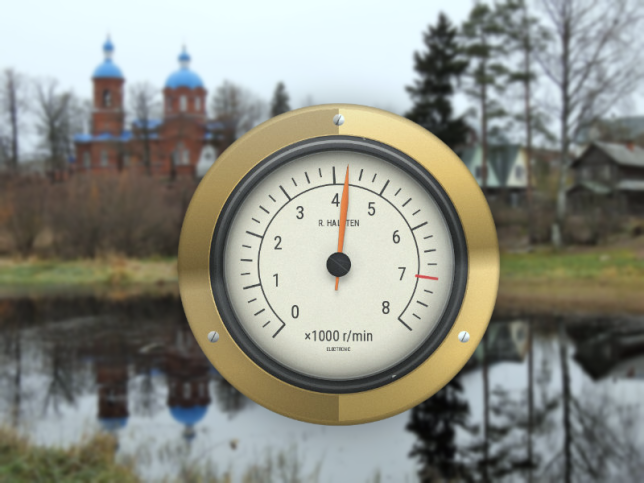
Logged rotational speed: 4250
